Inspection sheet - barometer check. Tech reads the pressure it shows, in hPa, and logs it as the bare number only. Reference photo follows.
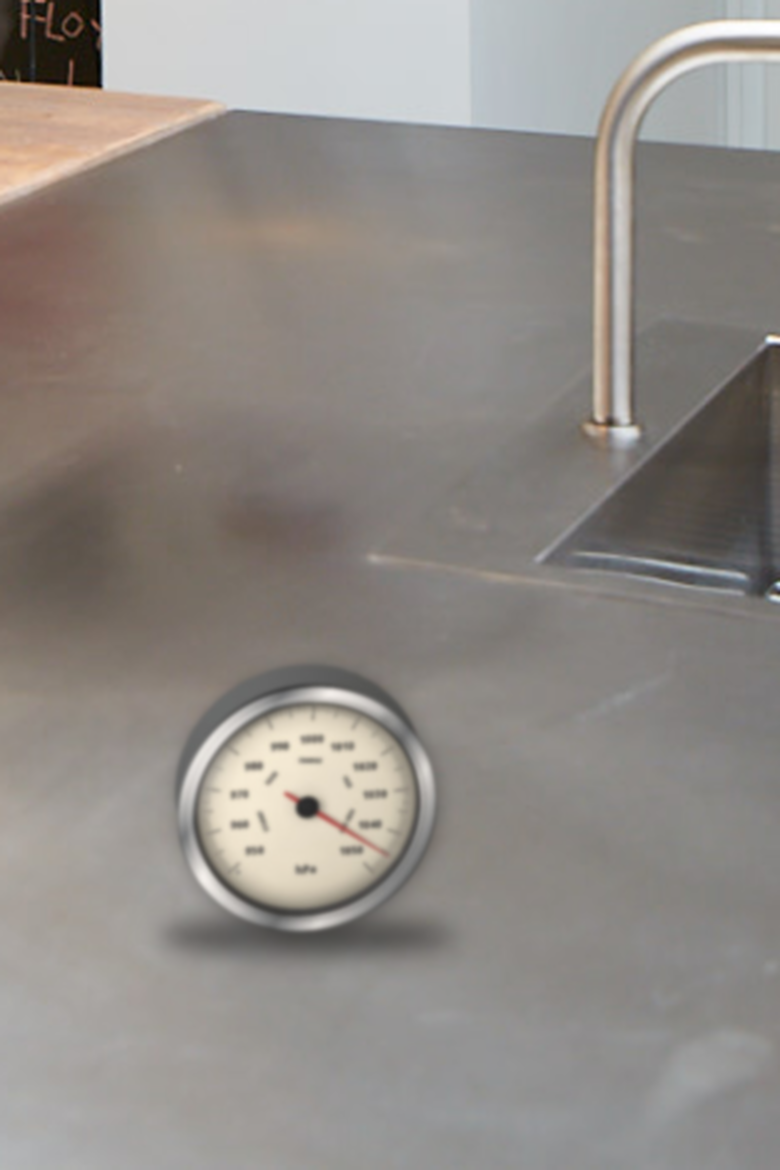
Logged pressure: 1045
